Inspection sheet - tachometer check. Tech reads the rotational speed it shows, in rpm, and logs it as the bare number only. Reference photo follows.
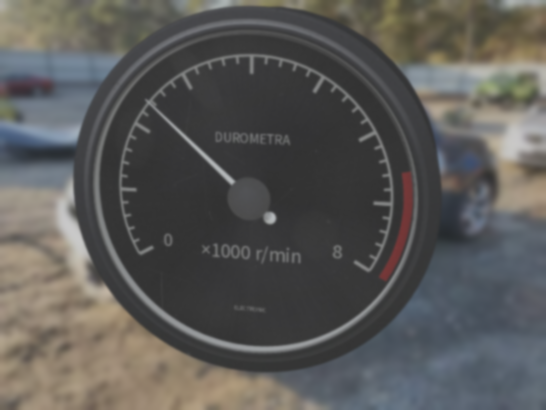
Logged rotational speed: 2400
